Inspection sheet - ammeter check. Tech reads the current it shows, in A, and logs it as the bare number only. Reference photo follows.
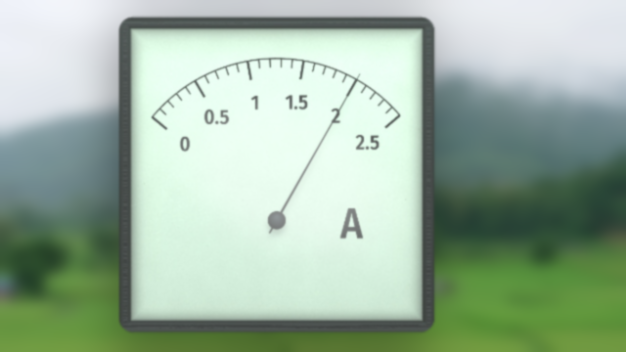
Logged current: 2
